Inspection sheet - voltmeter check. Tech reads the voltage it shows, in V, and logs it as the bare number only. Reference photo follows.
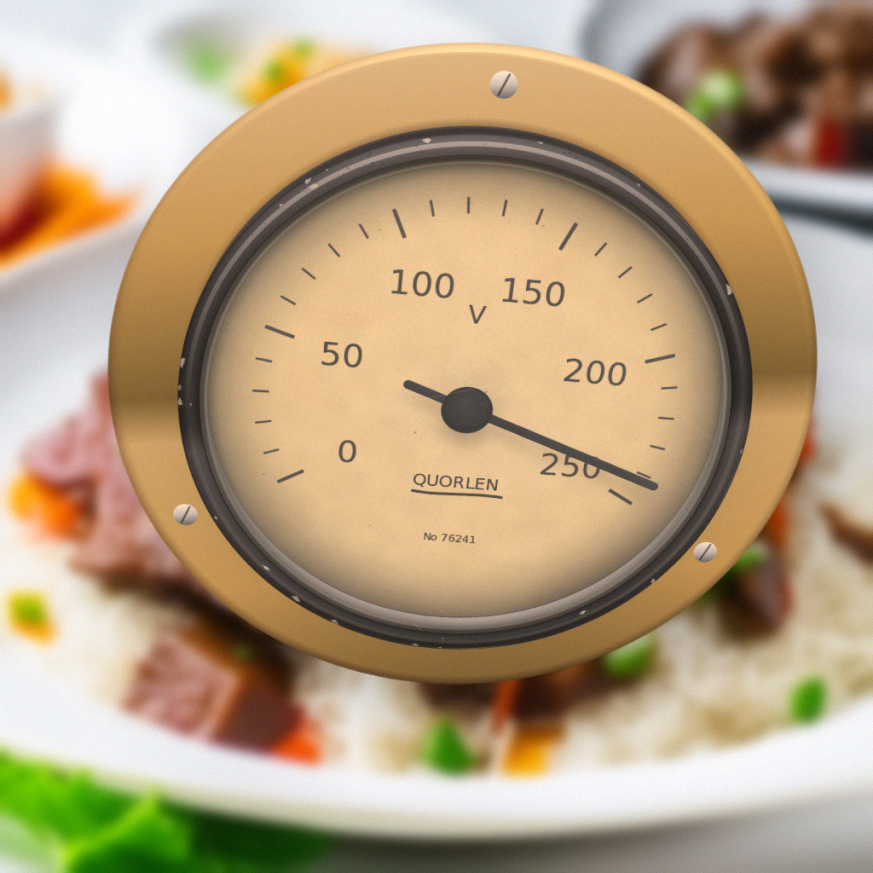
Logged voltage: 240
